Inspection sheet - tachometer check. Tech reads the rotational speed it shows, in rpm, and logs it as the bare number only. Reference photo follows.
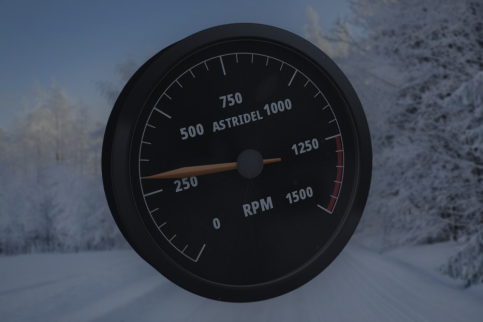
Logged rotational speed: 300
